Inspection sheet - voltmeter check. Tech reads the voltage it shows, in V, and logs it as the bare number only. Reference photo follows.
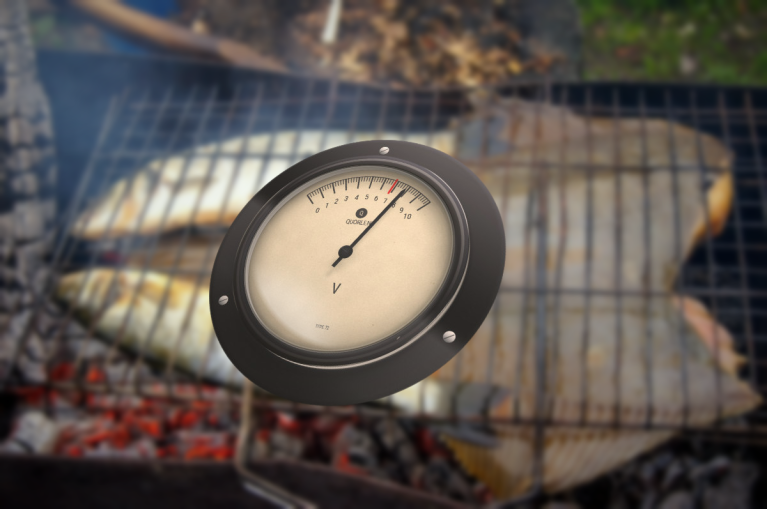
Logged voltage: 8
